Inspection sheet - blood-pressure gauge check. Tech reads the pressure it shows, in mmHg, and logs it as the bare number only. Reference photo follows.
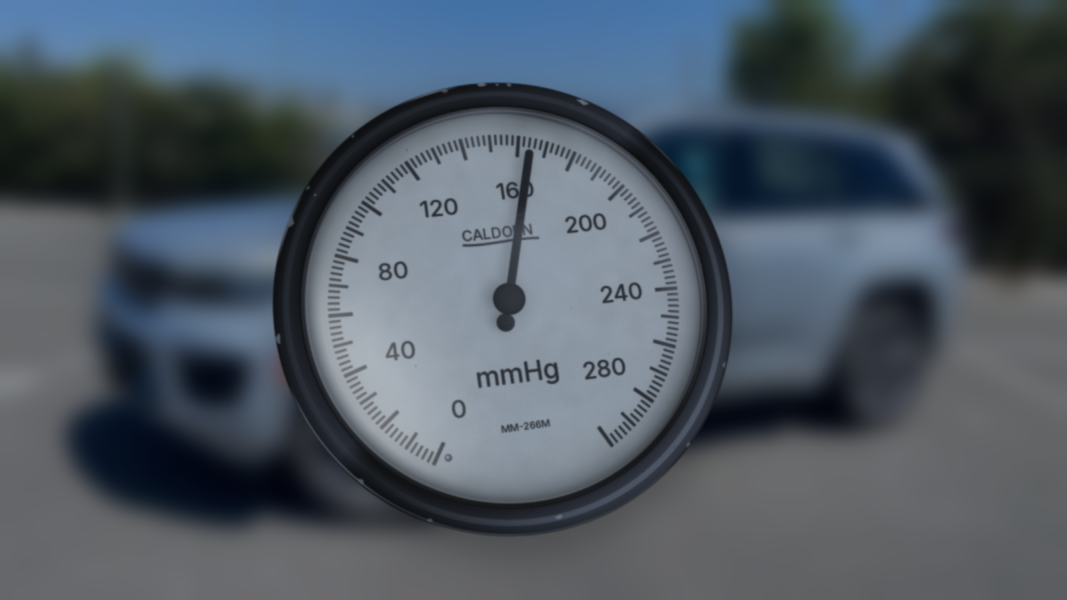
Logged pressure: 164
